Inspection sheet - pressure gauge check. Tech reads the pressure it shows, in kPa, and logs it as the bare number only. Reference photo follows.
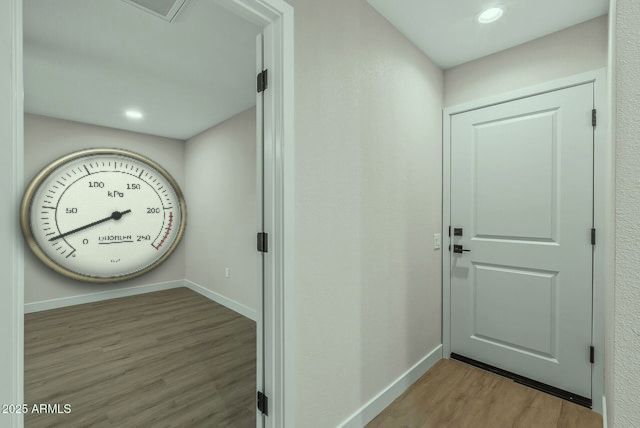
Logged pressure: 20
